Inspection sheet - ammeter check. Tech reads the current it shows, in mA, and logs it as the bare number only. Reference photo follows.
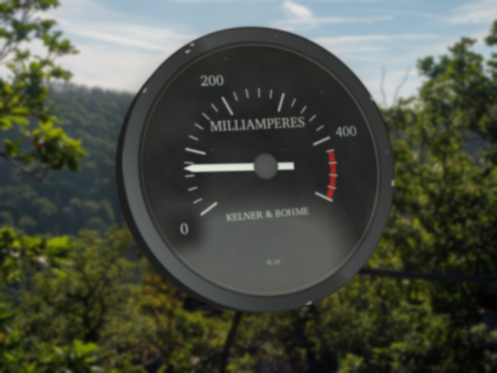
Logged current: 70
